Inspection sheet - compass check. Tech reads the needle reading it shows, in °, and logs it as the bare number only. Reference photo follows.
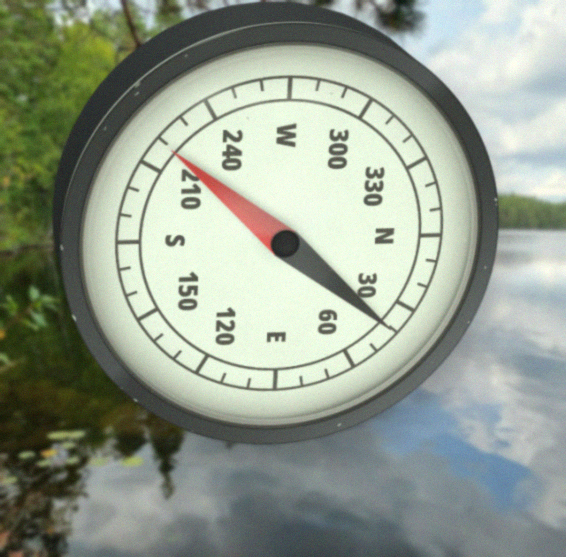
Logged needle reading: 220
